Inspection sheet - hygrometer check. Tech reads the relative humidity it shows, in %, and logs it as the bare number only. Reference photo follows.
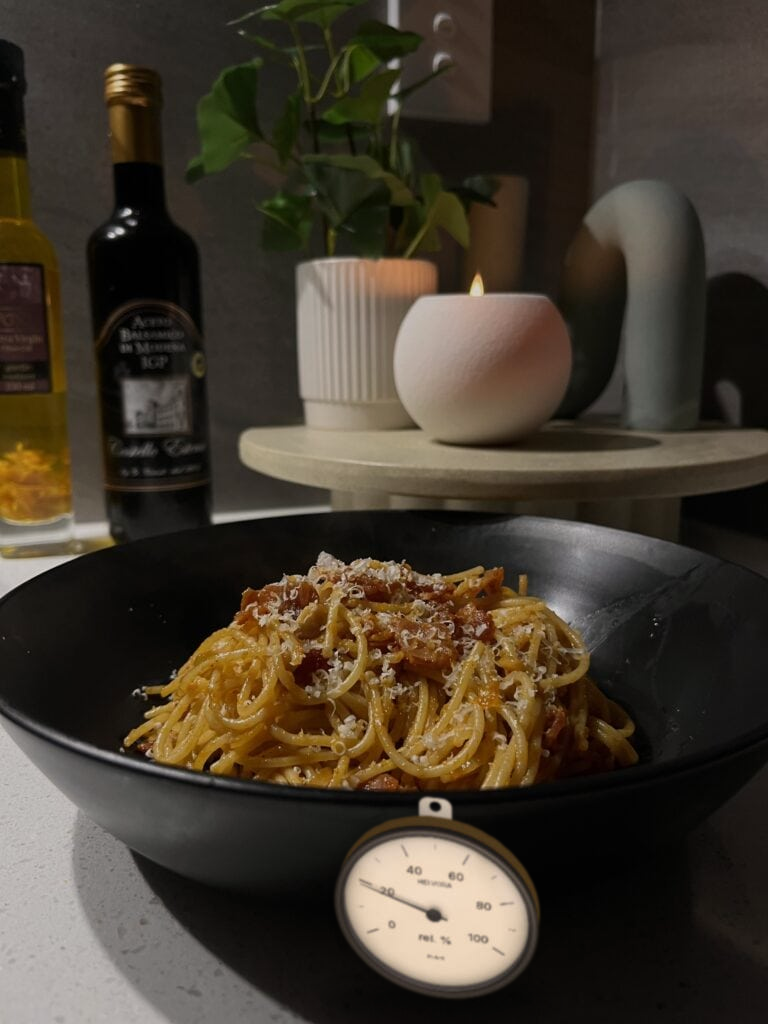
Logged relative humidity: 20
